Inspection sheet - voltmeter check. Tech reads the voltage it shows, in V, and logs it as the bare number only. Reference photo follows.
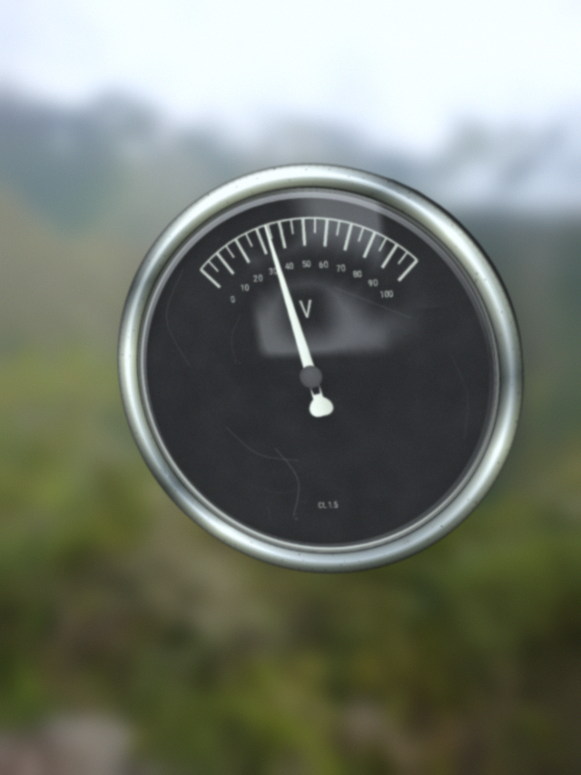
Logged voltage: 35
